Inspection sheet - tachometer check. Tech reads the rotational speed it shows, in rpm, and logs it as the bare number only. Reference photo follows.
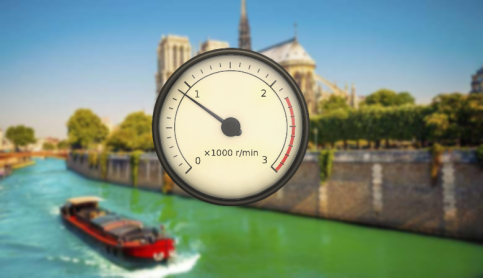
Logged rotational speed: 900
